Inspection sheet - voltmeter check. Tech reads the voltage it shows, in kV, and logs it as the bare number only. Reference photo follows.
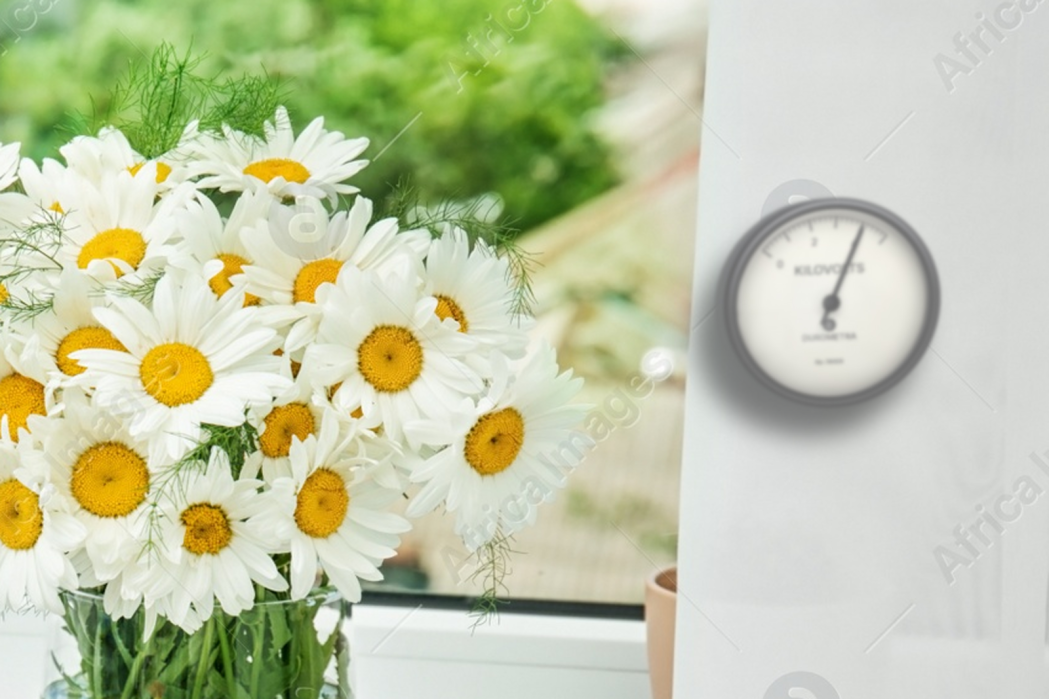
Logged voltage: 4
